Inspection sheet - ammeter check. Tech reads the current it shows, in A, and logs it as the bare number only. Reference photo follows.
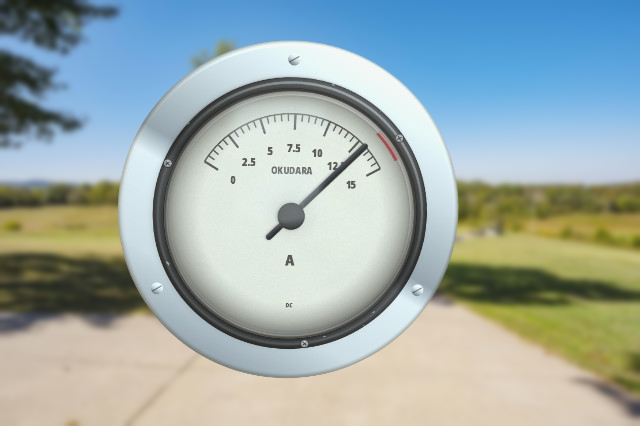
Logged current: 13
